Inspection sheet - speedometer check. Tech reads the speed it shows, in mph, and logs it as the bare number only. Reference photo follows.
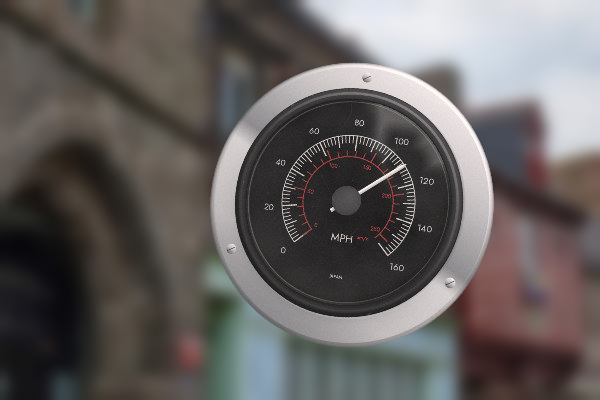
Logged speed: 110
